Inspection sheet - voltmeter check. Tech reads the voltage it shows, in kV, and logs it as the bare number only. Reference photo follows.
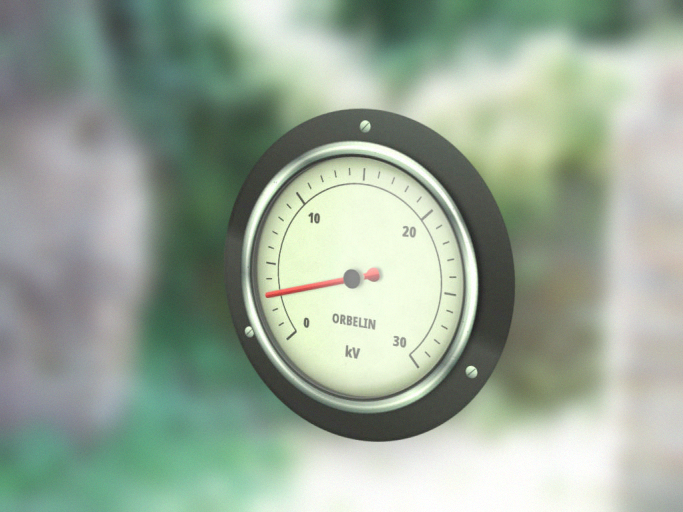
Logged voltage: 3
